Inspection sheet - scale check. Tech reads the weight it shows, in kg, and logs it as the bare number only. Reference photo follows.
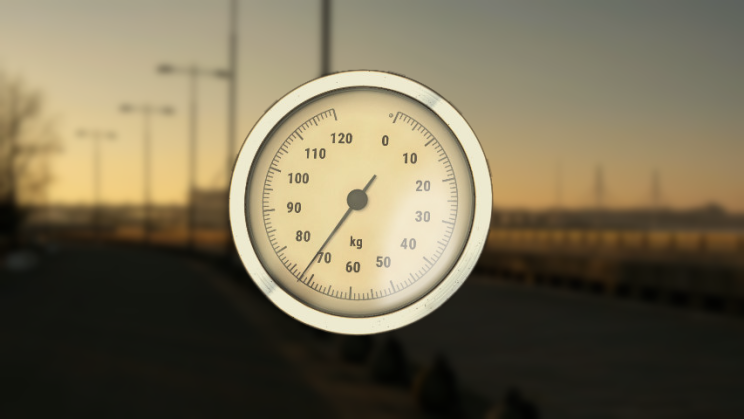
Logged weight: 72
